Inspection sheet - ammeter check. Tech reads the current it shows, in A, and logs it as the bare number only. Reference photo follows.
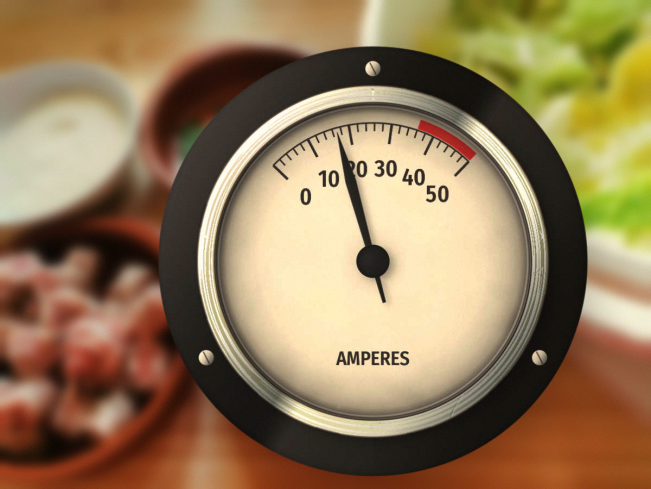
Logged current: 17
